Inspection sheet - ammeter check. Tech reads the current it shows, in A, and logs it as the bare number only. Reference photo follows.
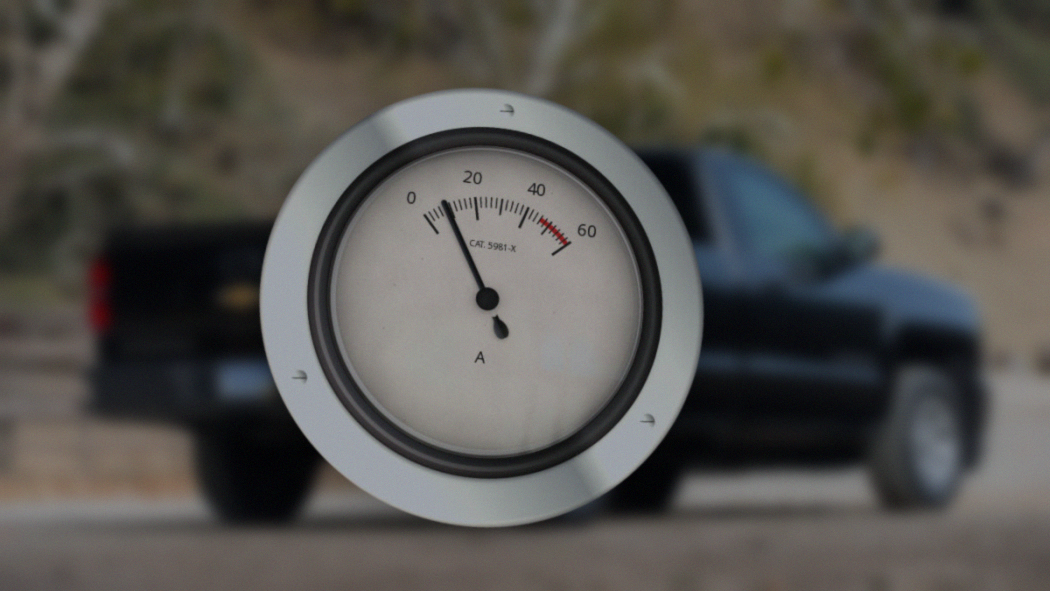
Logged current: 8
